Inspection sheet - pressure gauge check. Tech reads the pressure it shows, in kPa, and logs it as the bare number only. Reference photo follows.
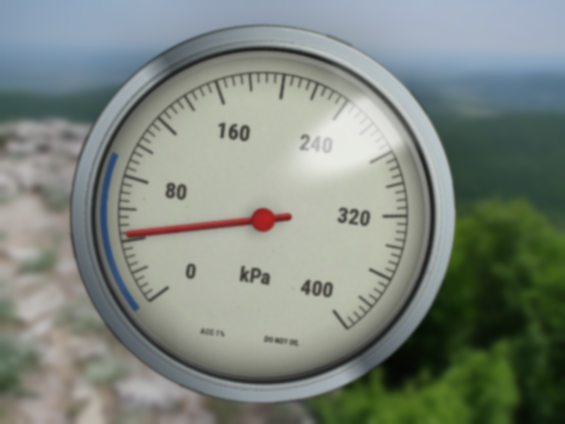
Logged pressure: 45
